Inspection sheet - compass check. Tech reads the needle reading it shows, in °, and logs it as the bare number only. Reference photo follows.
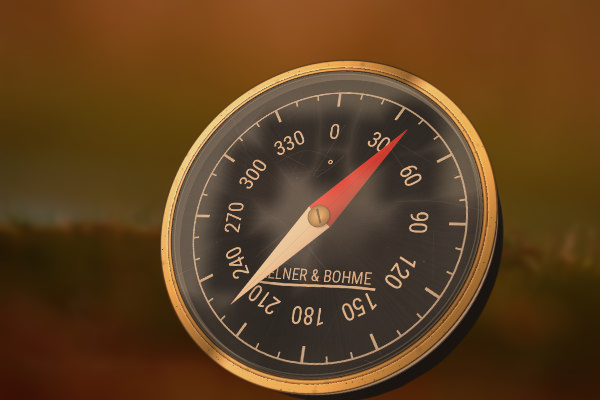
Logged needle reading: 40
